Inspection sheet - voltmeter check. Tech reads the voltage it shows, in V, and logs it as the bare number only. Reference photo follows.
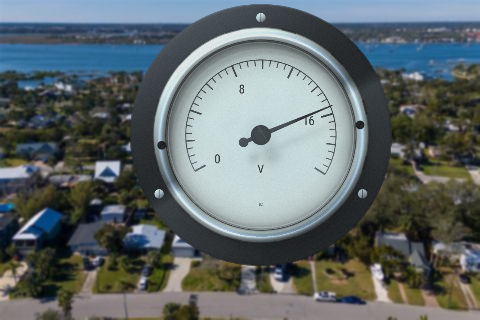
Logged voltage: 15.5
